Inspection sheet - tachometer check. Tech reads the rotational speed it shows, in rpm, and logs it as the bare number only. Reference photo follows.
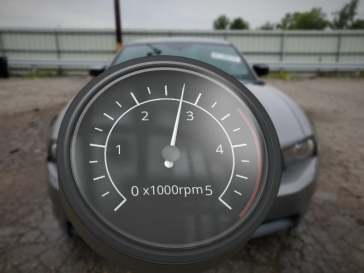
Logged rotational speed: 2750
